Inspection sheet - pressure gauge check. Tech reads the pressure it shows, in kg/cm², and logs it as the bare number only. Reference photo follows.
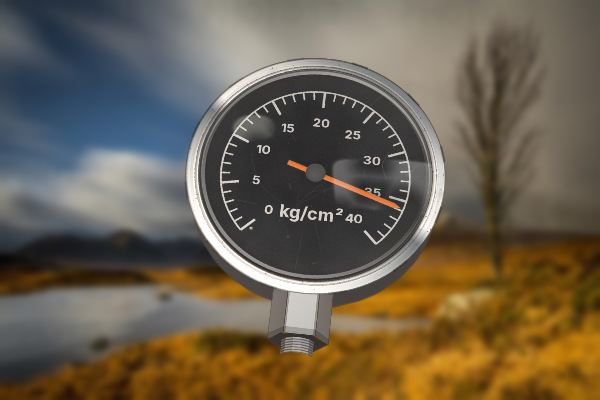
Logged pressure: 36
